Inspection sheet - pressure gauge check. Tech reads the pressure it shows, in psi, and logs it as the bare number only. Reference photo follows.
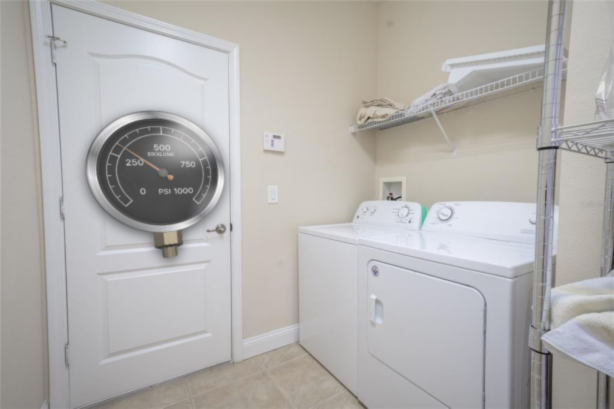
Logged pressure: 300
